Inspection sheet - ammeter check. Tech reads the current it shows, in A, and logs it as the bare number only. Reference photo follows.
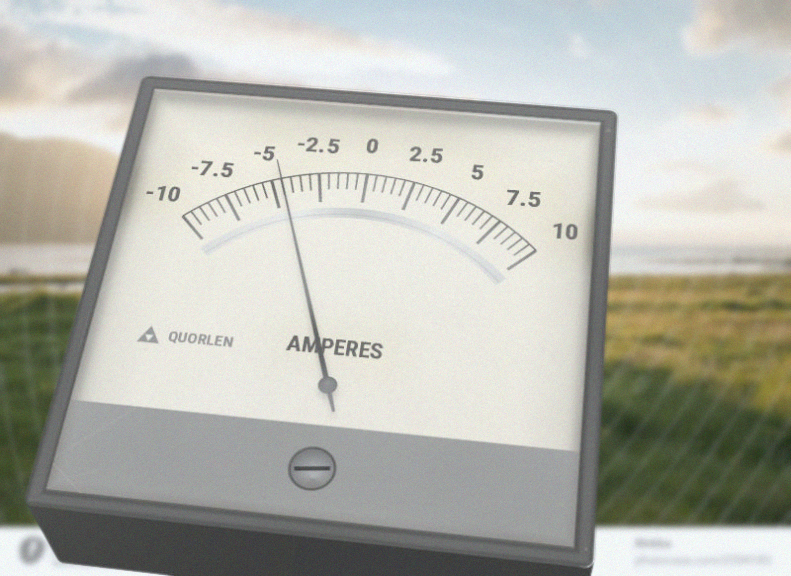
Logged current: -4.5
